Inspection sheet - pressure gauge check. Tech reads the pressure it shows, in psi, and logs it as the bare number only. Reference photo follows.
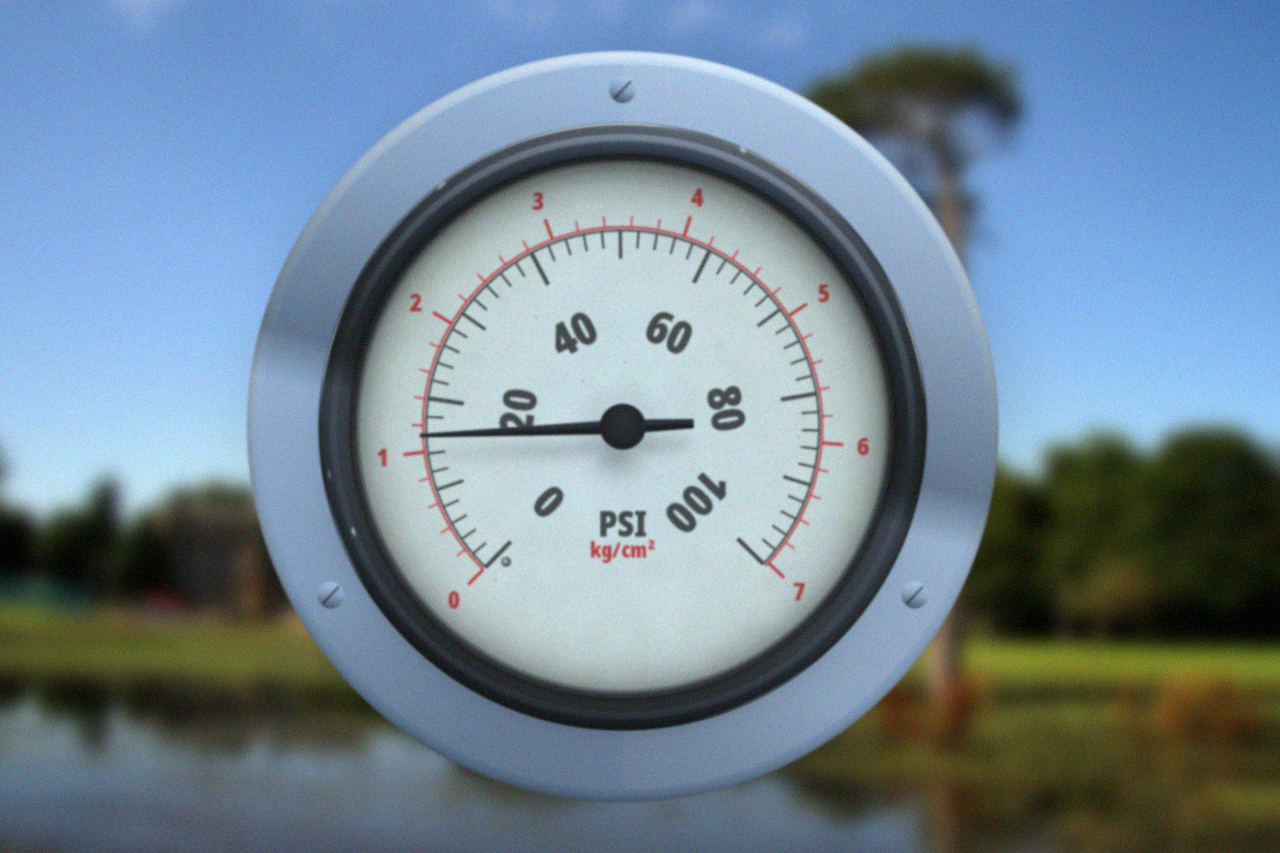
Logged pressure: 16
